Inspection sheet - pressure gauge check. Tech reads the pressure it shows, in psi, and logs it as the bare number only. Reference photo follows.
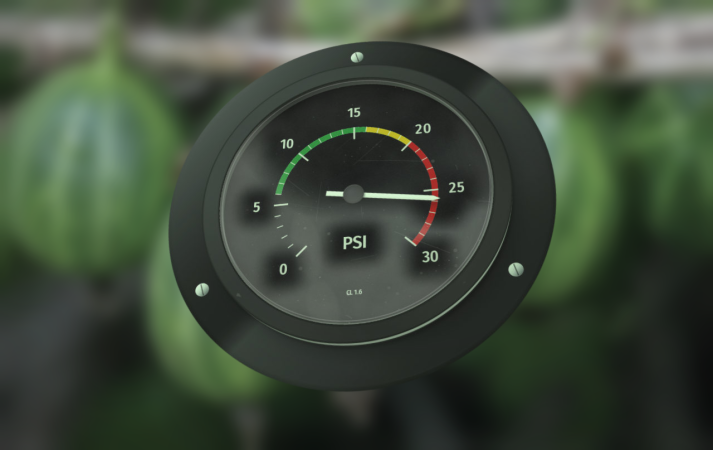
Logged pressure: 26
